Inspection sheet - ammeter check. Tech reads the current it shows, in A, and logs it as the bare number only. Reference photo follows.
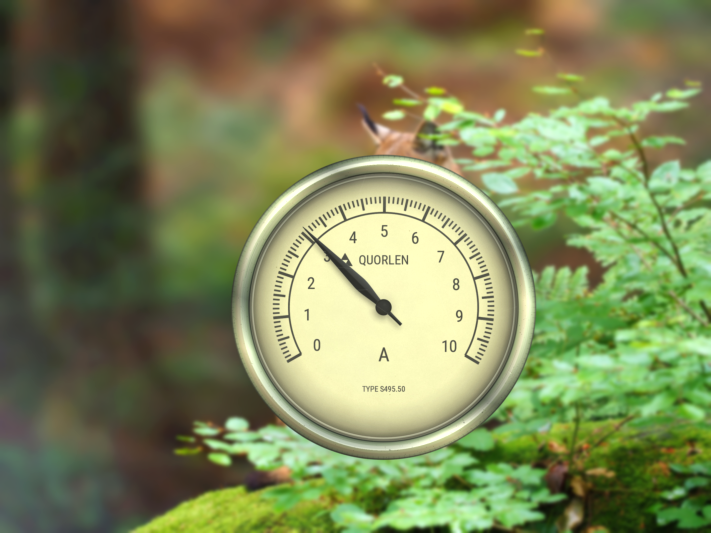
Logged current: 3.1
